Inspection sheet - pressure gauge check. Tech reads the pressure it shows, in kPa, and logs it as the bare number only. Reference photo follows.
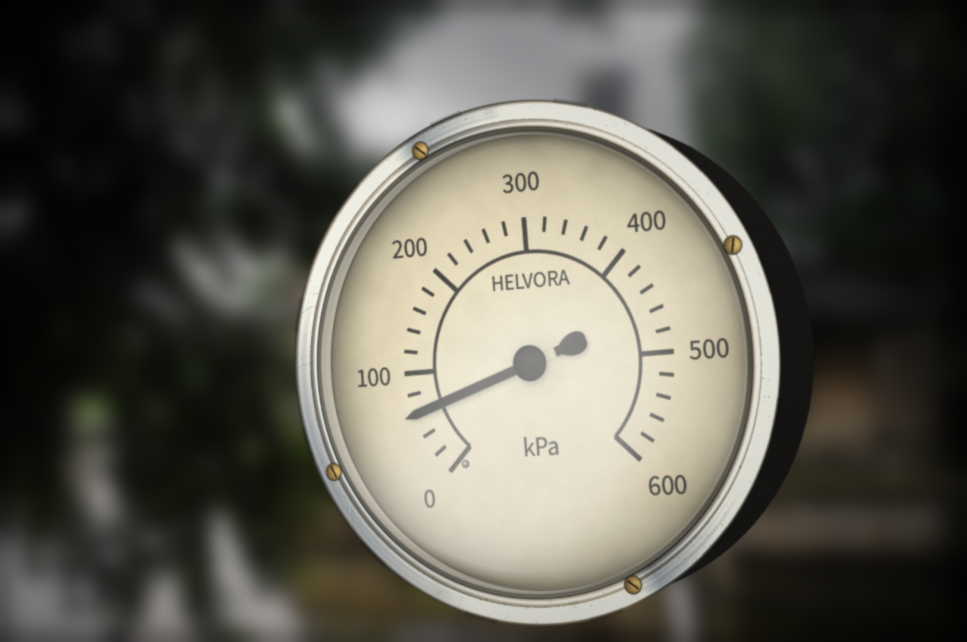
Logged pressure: 60
